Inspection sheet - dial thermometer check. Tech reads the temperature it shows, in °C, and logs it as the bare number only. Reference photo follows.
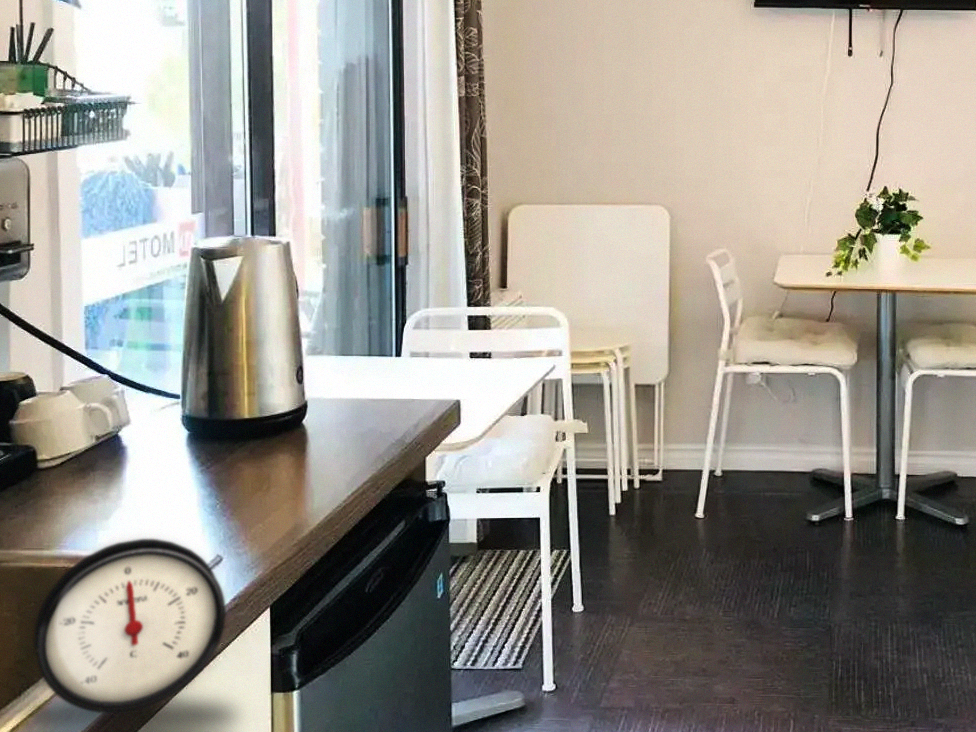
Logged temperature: 0
